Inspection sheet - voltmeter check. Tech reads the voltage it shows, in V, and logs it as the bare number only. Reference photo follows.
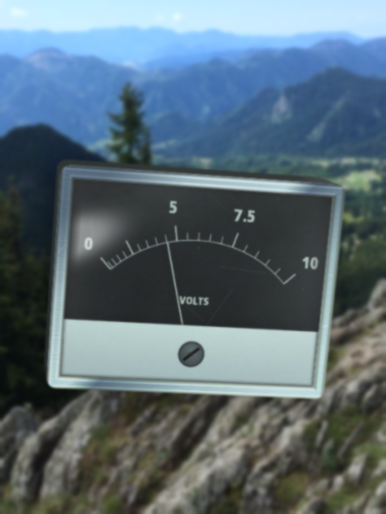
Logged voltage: 4.5
